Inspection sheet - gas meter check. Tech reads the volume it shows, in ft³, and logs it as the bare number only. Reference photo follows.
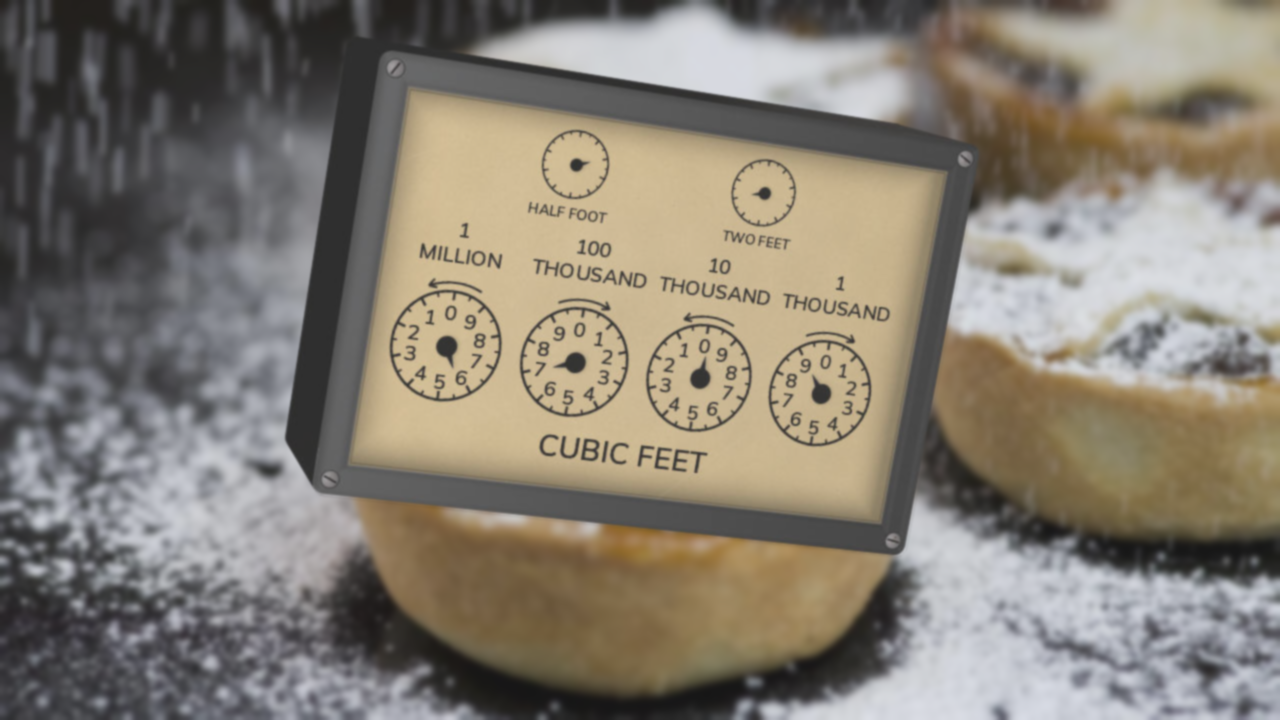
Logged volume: 569900
